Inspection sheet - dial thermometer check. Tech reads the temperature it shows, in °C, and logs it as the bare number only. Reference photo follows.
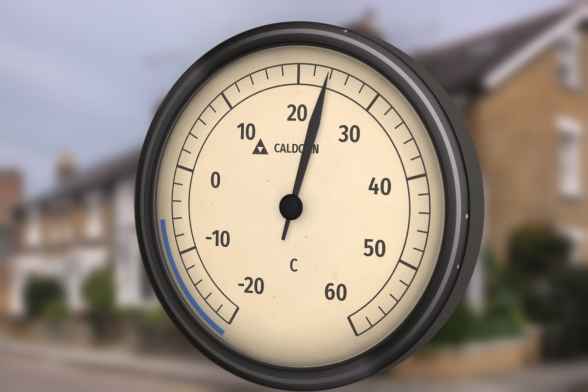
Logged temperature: 24
